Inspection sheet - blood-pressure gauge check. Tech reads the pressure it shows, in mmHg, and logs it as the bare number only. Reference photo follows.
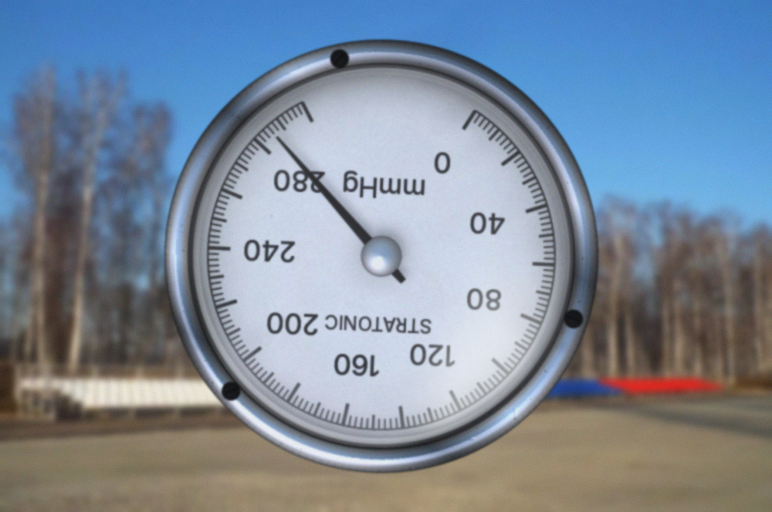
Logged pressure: 286
